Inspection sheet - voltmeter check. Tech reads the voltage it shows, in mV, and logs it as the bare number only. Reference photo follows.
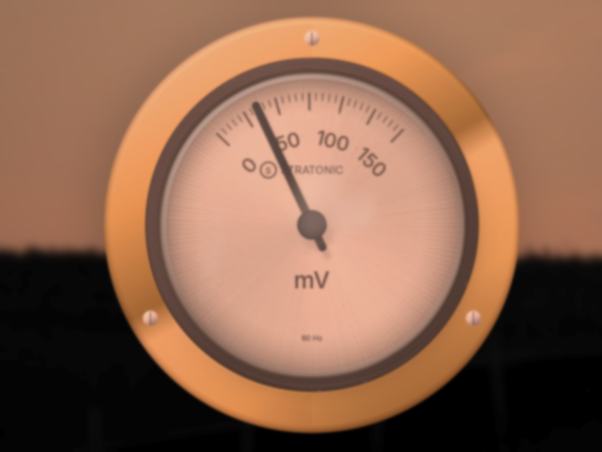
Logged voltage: 35
